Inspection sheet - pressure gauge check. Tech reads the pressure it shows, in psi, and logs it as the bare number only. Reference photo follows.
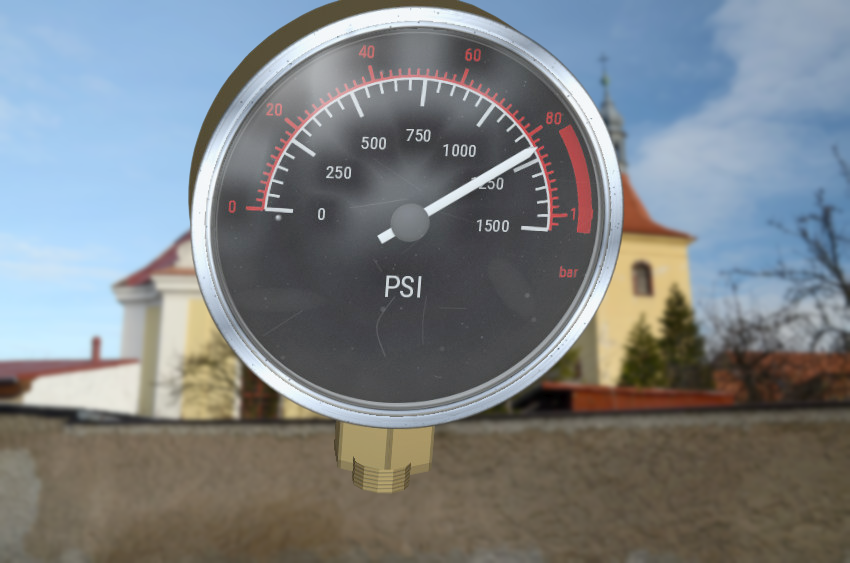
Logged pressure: 1200
